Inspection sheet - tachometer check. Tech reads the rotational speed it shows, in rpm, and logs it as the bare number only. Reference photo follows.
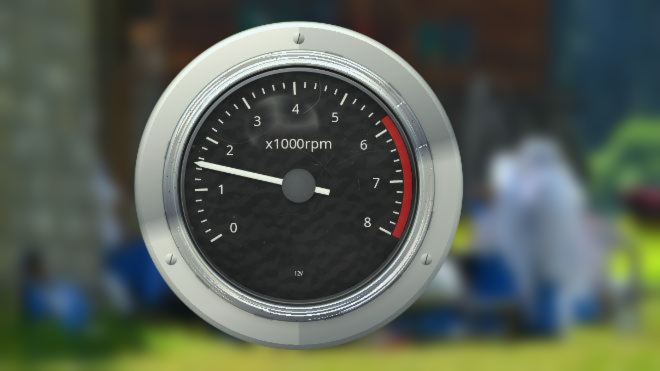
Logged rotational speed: 1500
